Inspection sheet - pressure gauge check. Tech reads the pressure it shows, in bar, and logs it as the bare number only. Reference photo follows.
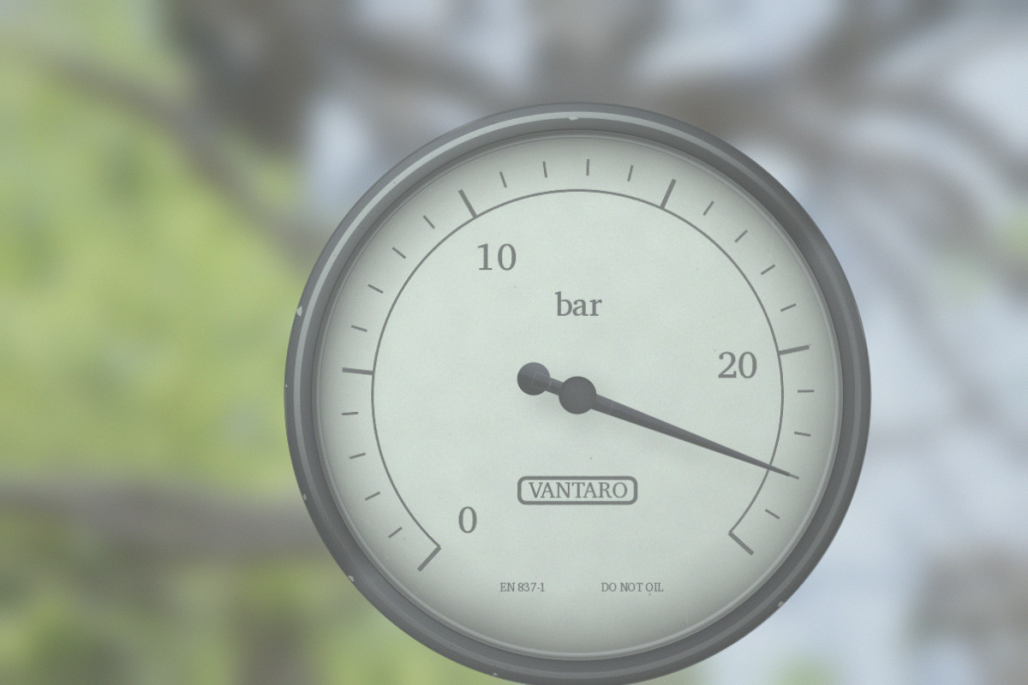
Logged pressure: 23
